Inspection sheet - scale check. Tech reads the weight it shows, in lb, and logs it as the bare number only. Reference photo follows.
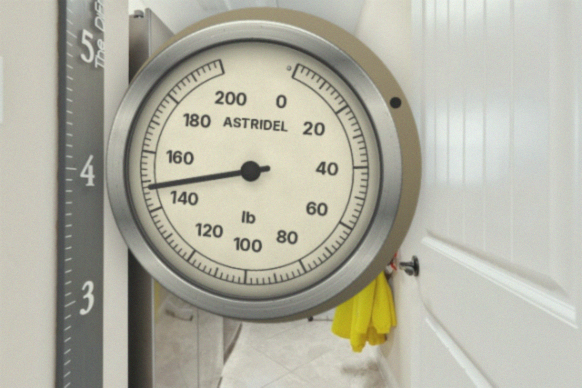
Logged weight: 148
